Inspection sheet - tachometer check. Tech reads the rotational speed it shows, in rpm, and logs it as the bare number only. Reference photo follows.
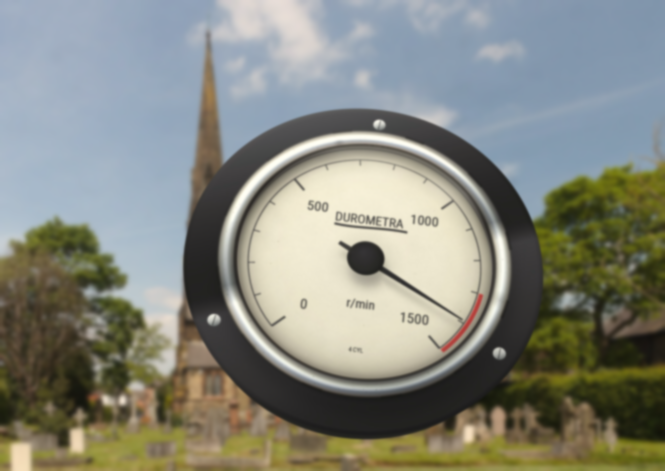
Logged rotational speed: 1400
